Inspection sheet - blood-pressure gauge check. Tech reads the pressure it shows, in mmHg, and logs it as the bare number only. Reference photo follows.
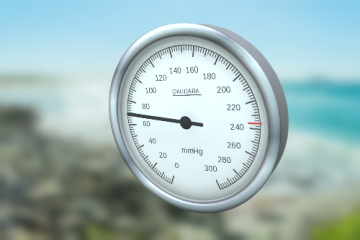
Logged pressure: 70
